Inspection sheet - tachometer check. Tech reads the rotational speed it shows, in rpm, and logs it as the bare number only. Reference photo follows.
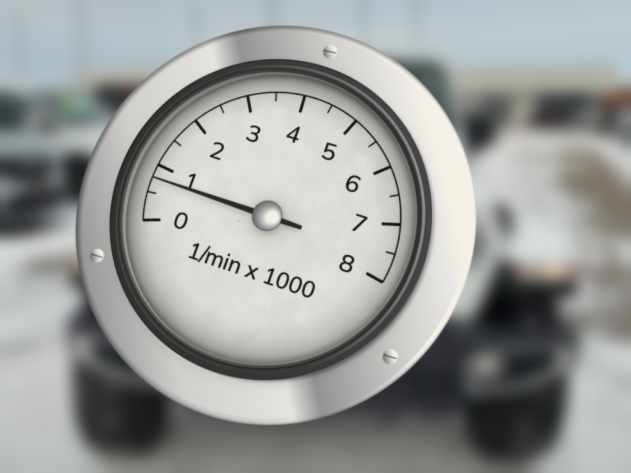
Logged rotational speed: 750
